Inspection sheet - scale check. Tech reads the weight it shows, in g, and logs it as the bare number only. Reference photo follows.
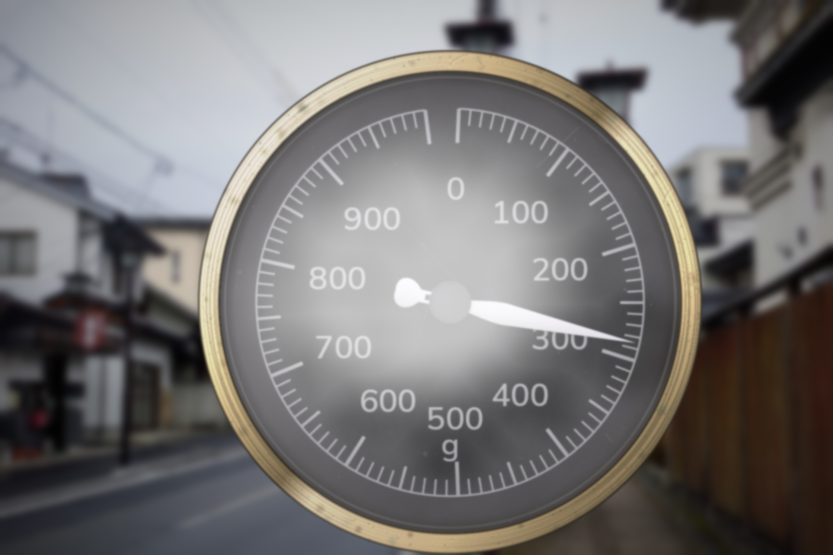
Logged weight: 285
